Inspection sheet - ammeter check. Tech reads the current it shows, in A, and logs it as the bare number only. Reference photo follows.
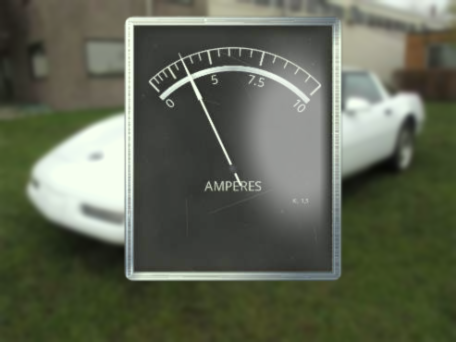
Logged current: 3.5
